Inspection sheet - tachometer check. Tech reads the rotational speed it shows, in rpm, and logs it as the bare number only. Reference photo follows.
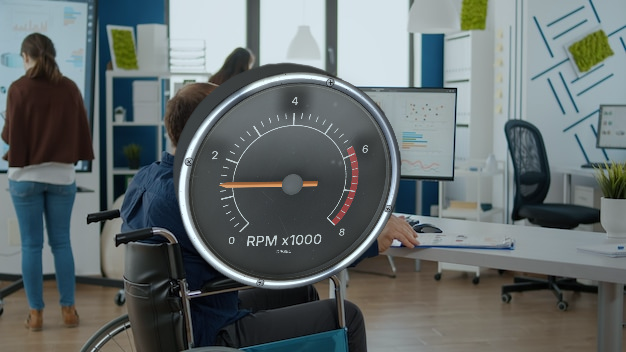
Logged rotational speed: 1400
